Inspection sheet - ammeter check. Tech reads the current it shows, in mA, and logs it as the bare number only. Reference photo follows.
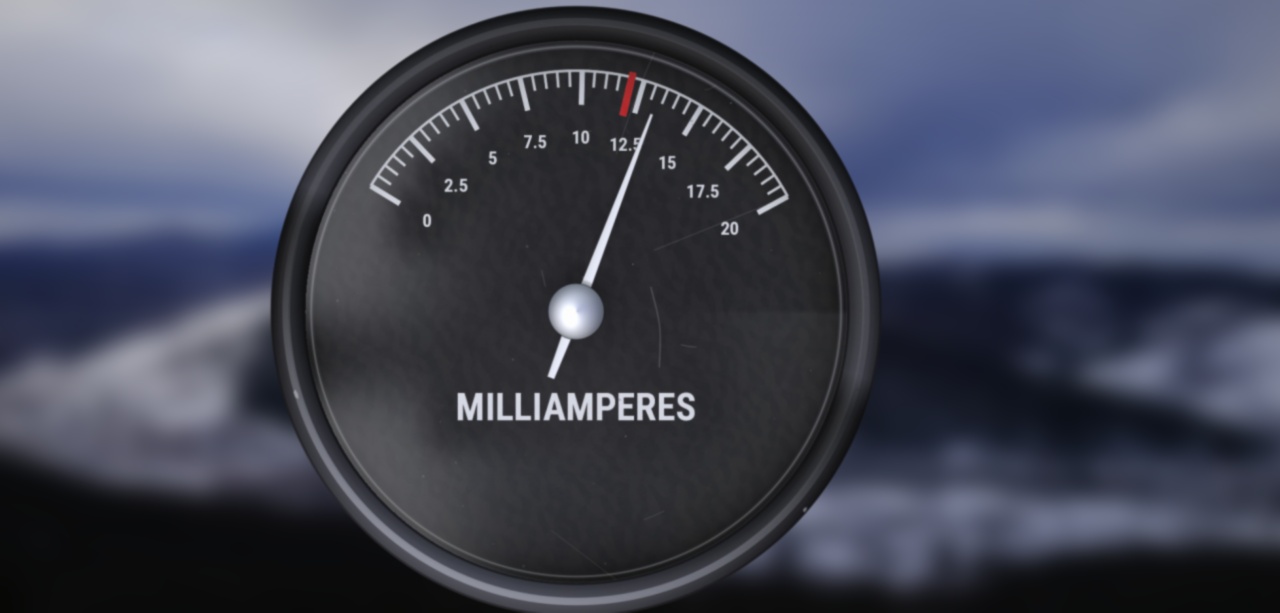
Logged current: 13.25
